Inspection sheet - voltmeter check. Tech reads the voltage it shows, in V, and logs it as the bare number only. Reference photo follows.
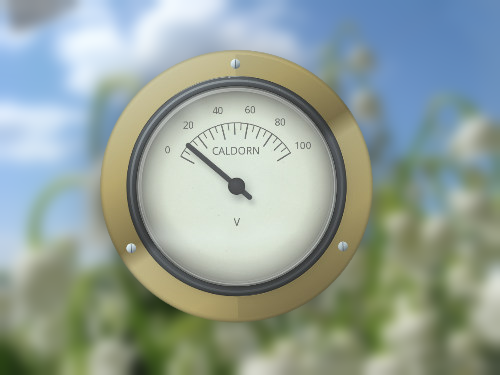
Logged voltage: 10
